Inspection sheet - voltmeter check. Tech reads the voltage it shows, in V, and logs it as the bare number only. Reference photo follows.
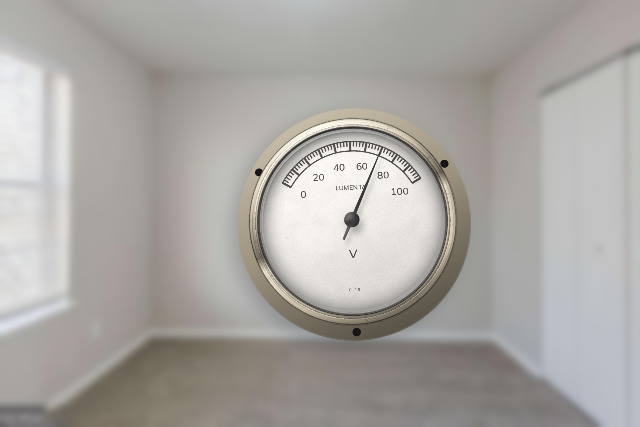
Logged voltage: 70
